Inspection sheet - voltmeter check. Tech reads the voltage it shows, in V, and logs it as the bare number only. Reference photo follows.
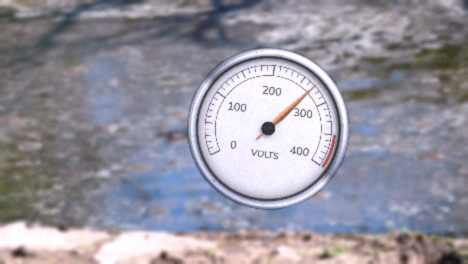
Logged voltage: 270
